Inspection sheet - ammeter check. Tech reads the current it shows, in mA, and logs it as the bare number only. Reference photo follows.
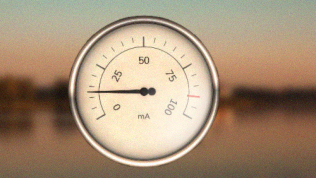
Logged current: 12.5
